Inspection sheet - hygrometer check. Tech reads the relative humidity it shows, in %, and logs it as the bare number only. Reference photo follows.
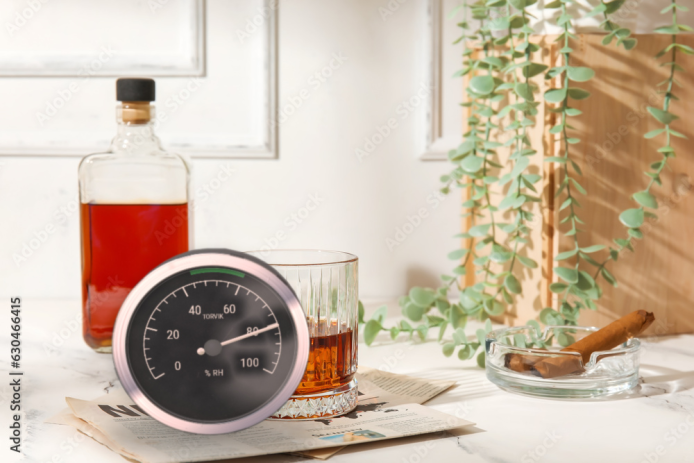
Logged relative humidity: 80
